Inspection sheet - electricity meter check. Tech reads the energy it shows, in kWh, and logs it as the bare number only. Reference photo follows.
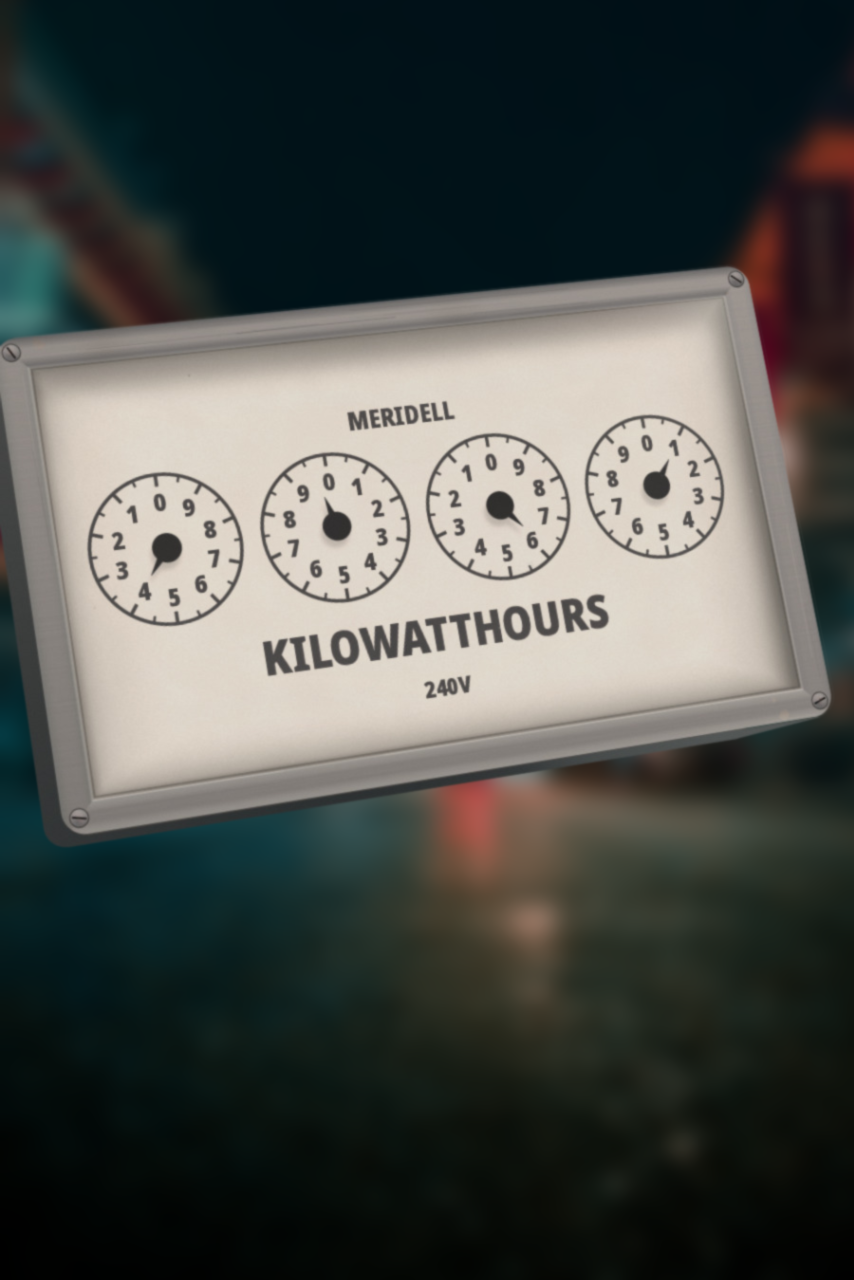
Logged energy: 3961
